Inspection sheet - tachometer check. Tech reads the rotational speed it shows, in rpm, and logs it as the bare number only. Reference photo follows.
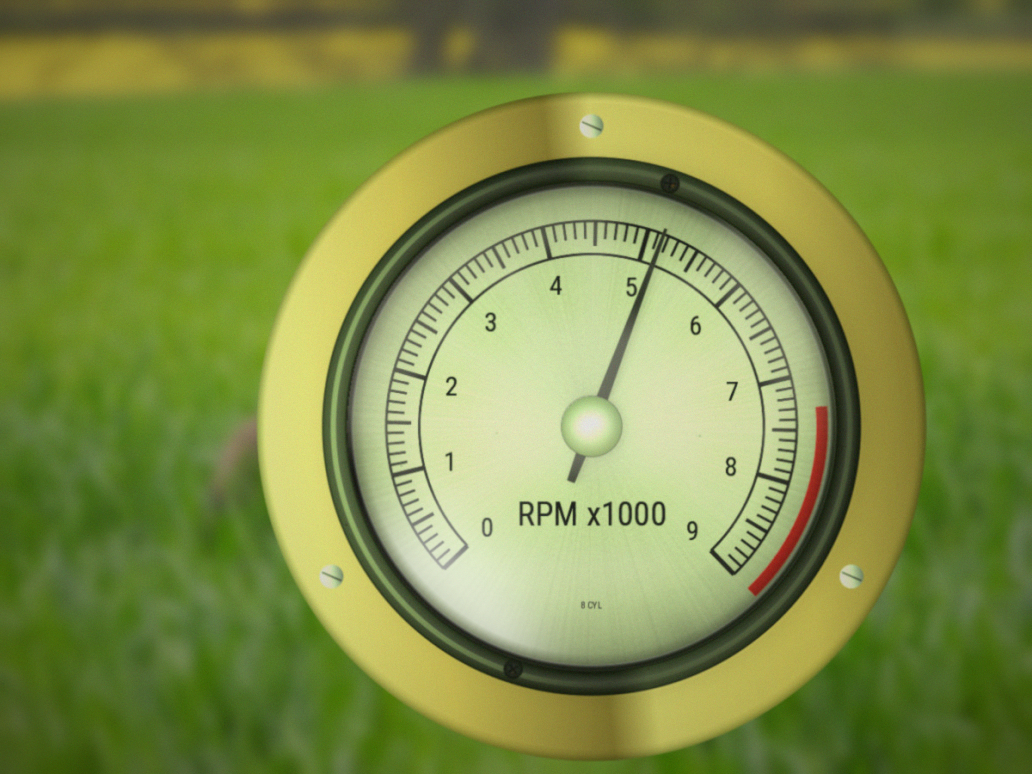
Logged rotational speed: 5150
